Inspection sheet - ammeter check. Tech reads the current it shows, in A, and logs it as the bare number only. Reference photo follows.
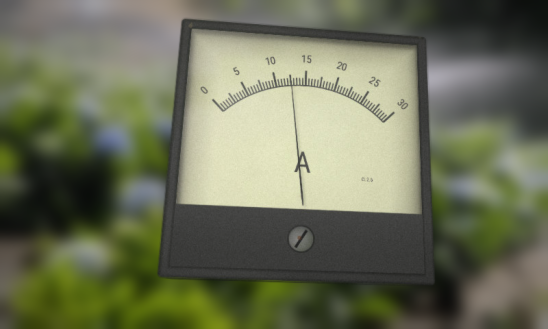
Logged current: 12.5
